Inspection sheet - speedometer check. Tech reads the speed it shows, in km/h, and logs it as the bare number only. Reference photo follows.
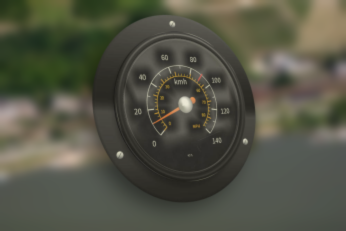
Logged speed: 10
